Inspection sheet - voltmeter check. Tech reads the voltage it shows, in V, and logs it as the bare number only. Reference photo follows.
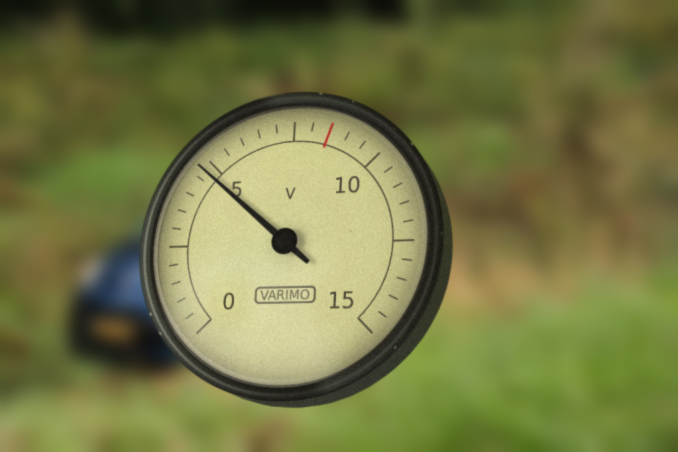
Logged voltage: 4.75
